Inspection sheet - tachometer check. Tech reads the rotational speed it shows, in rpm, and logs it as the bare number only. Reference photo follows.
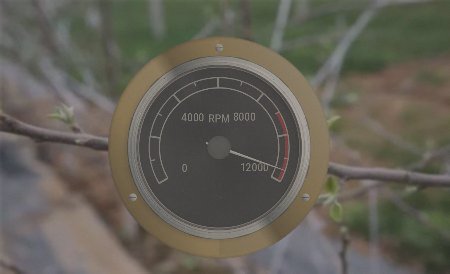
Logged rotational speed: 11500
